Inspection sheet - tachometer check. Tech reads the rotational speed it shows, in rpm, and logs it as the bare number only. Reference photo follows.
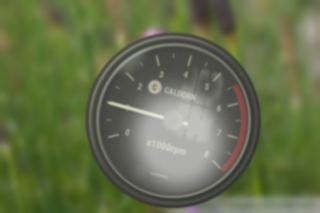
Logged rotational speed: 1000
